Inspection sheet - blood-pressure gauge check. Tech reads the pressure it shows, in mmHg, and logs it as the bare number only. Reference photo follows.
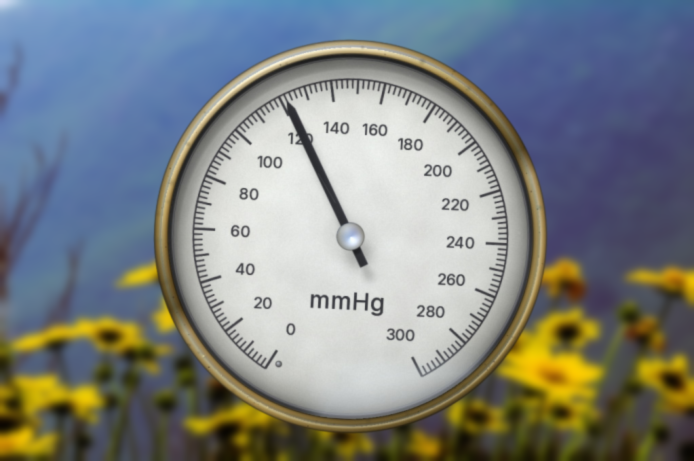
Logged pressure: 122
